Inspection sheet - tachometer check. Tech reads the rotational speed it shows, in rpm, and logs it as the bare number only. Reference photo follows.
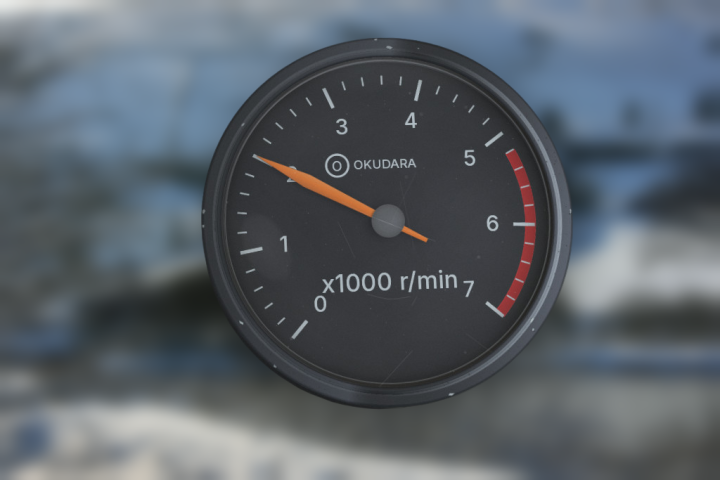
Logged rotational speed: 2000
